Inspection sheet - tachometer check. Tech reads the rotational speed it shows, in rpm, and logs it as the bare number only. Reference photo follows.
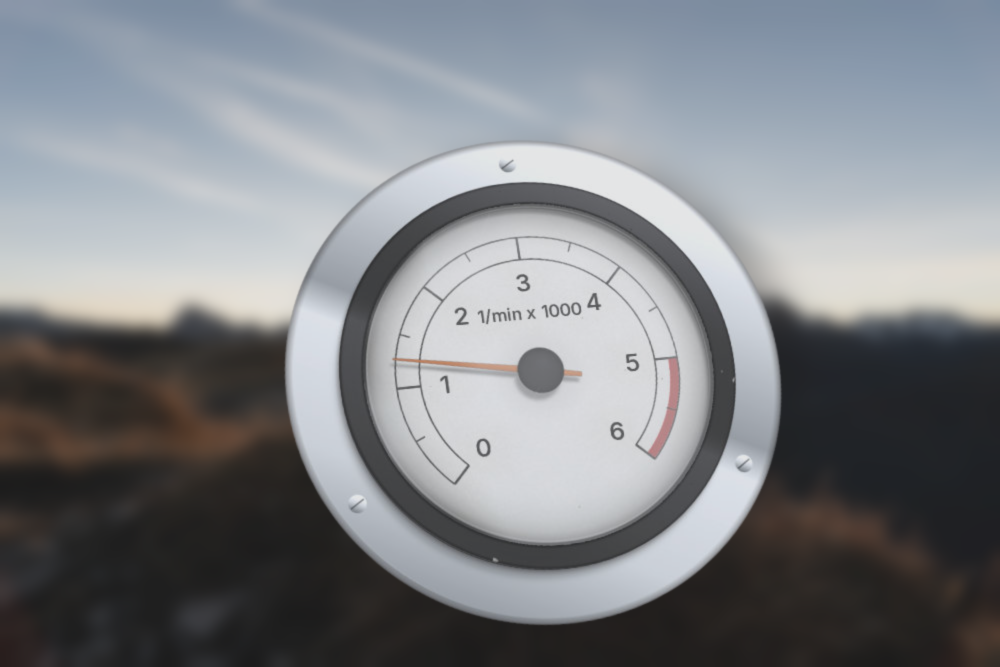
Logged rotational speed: 1250
